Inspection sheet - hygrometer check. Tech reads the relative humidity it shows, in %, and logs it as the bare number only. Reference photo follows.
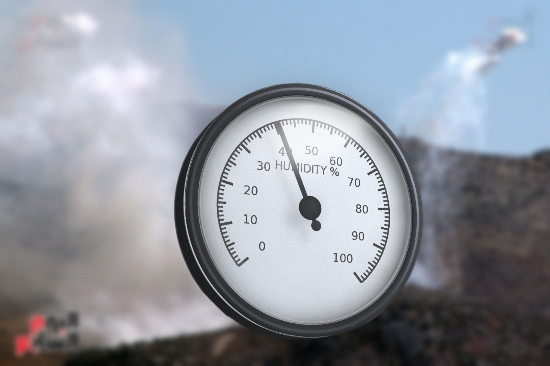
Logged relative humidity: 40
